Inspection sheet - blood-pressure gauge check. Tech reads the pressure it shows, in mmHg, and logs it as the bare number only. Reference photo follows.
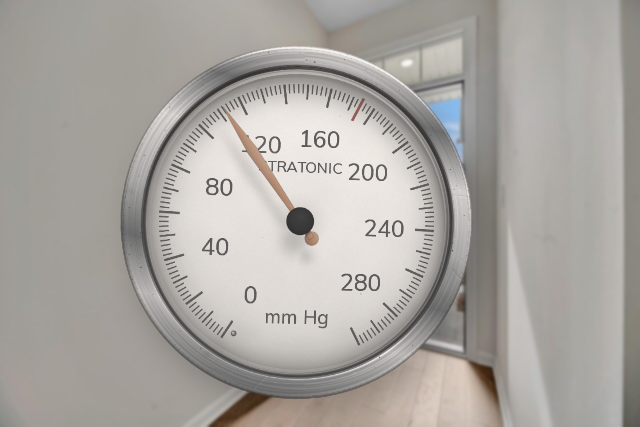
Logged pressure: 112
